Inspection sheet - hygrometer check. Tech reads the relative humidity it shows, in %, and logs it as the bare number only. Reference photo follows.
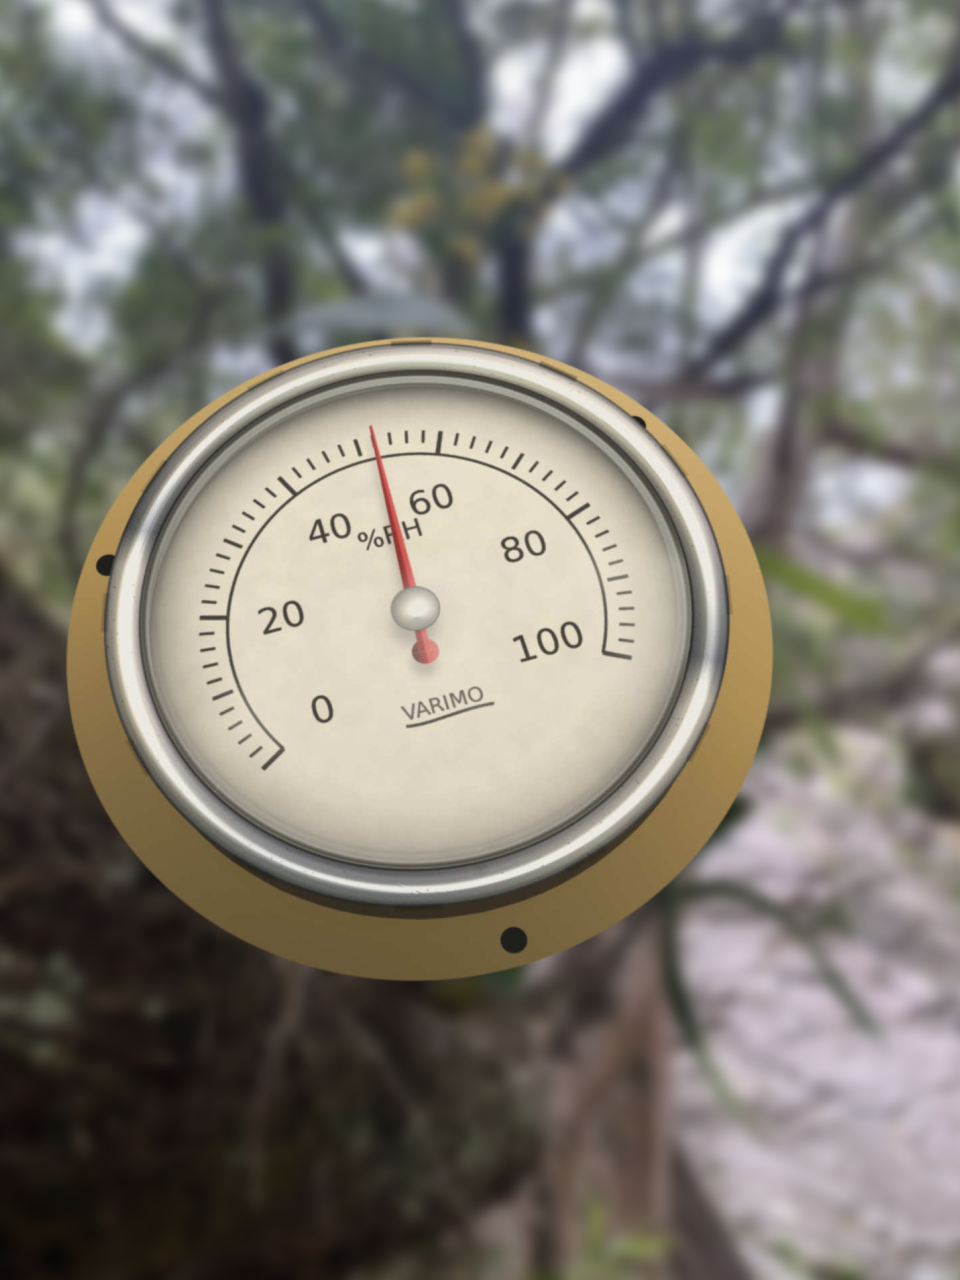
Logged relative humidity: 52
